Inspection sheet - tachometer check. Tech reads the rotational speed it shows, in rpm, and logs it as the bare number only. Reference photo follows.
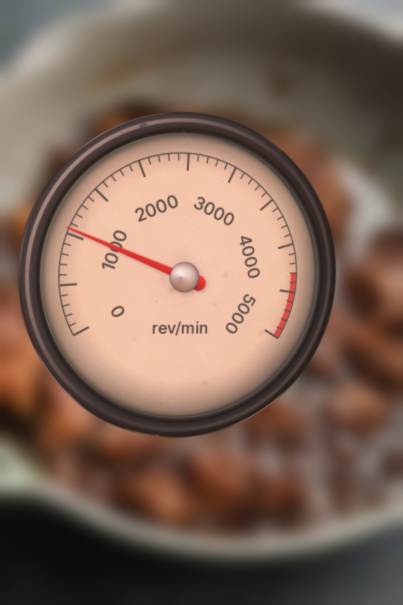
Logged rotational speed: 1050
